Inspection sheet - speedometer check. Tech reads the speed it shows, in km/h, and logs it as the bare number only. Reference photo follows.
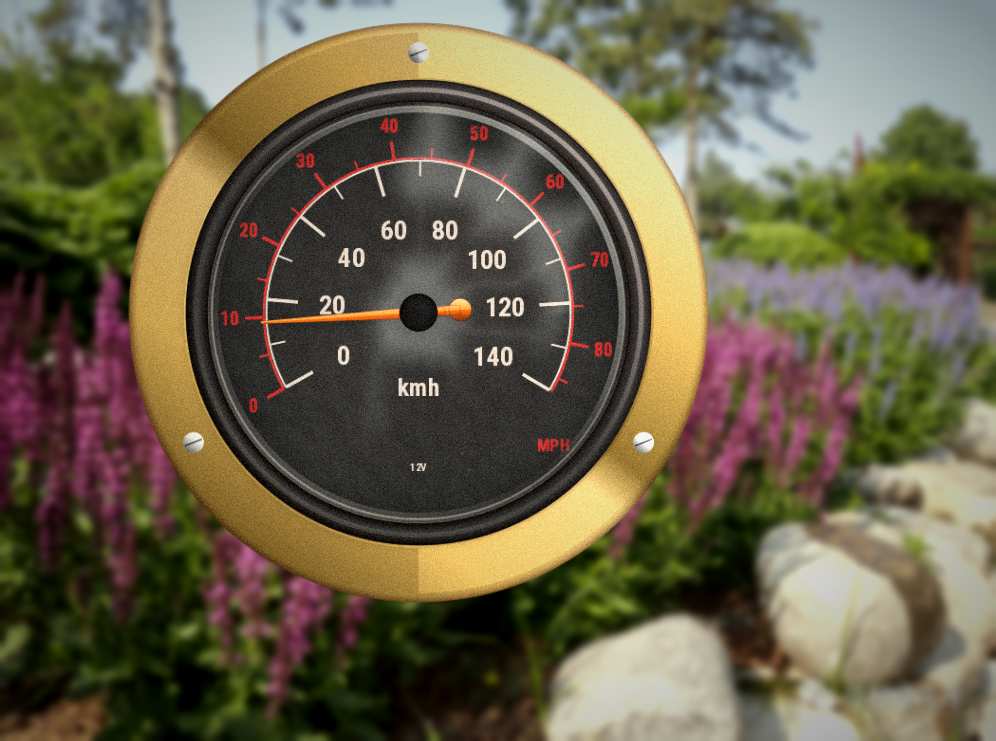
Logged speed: 15
